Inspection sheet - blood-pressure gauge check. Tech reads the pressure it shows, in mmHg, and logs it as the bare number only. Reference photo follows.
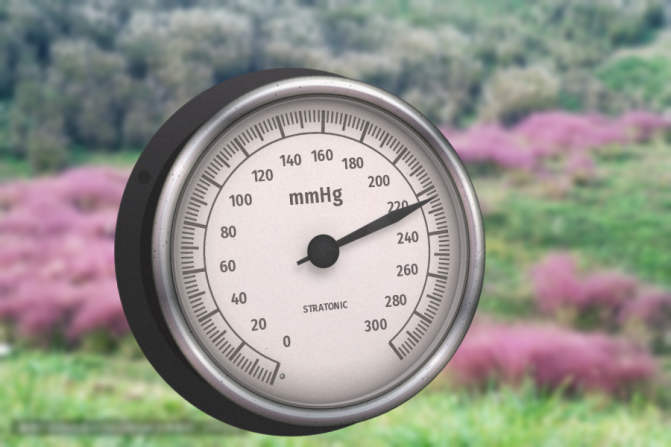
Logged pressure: 224
